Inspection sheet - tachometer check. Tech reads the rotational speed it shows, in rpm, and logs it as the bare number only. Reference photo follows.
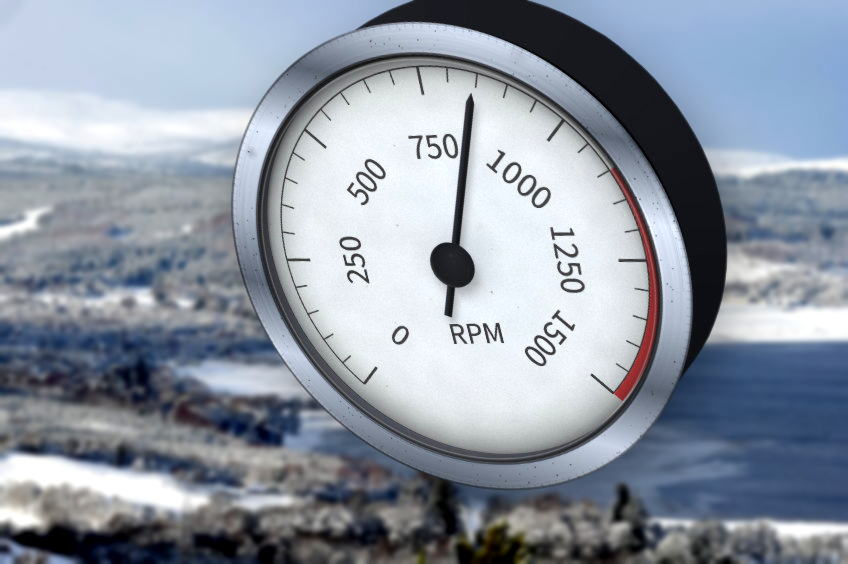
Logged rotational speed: 850
